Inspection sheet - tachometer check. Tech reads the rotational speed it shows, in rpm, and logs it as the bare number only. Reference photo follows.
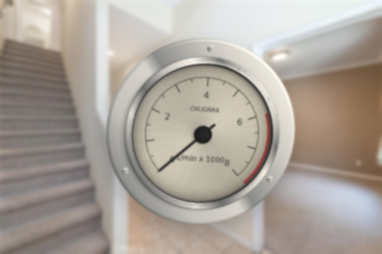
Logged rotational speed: 0
